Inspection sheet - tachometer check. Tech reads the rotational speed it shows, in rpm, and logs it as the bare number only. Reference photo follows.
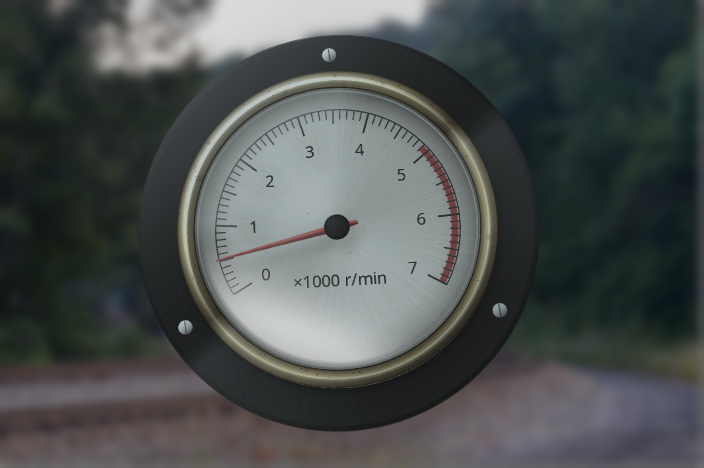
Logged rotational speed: 500
